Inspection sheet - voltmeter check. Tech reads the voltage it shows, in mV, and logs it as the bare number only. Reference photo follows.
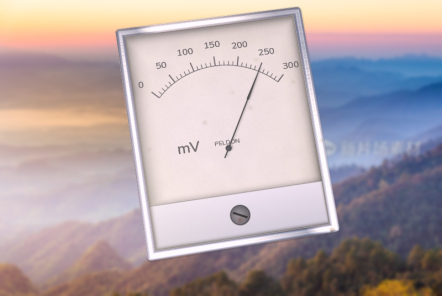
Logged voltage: 250
